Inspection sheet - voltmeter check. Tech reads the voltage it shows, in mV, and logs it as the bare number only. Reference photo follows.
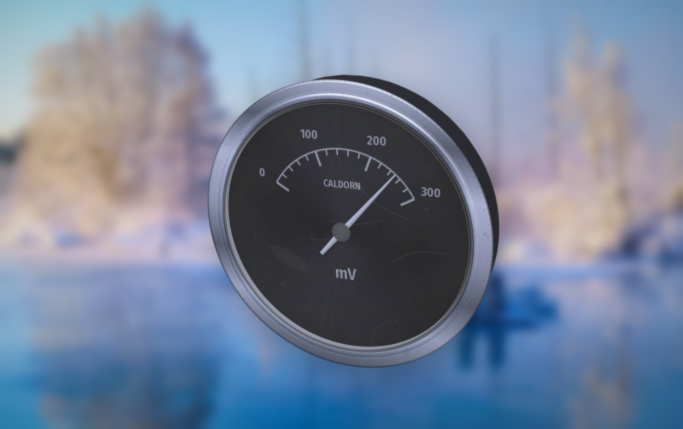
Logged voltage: 250
